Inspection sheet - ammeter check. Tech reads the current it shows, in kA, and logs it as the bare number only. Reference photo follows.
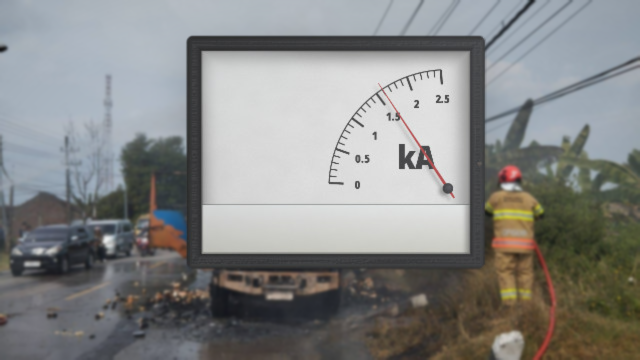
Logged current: 1.6
